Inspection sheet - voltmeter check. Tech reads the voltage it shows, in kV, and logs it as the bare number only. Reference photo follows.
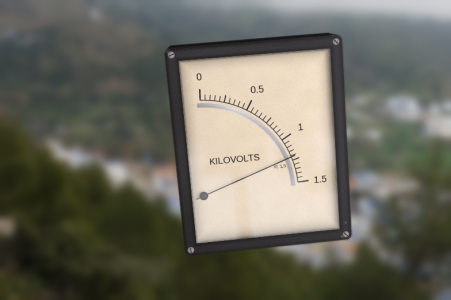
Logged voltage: 1.2
